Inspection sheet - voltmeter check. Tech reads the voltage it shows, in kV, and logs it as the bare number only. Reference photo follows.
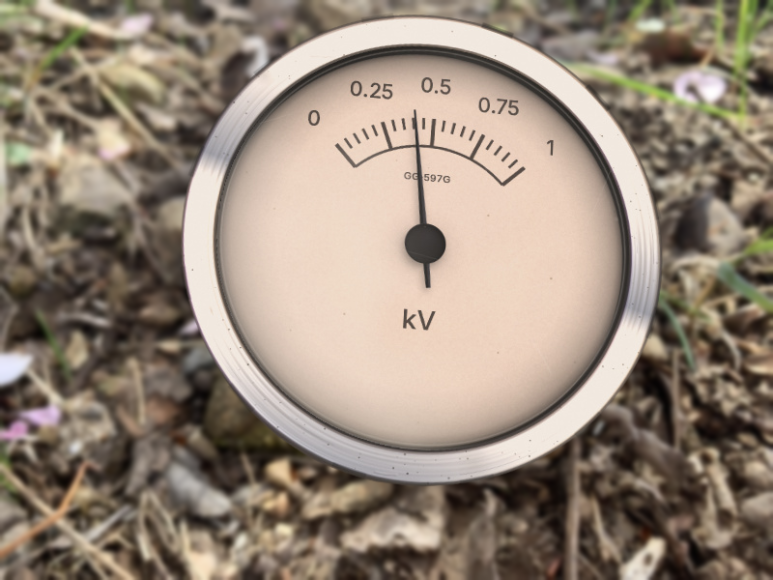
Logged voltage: 0.4
